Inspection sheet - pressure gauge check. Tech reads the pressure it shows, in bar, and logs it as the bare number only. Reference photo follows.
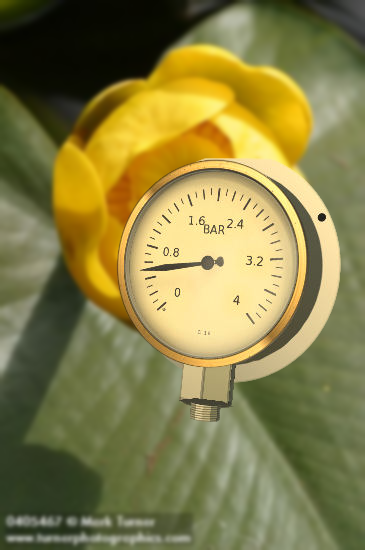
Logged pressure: 0.5
